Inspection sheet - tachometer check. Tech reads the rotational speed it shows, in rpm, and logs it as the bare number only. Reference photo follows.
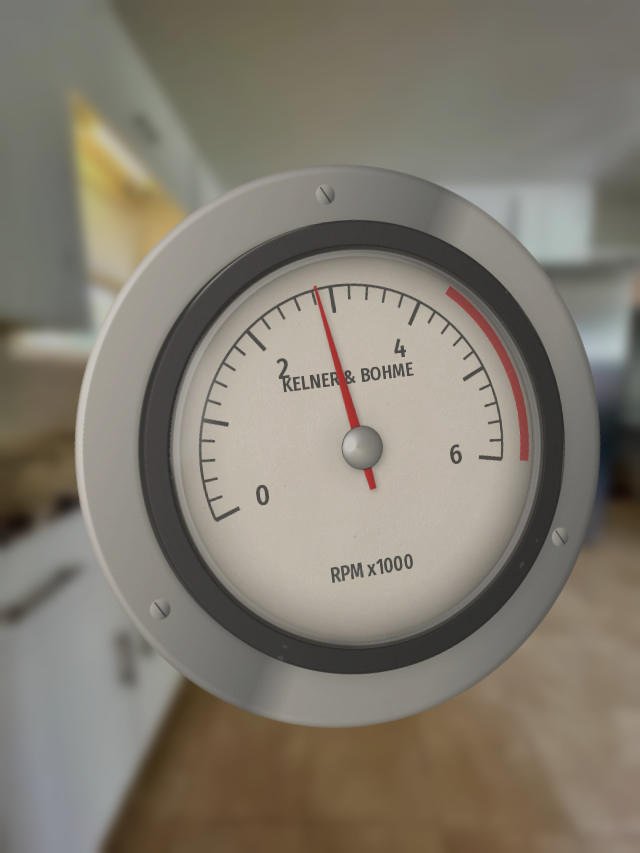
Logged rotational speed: 2800
